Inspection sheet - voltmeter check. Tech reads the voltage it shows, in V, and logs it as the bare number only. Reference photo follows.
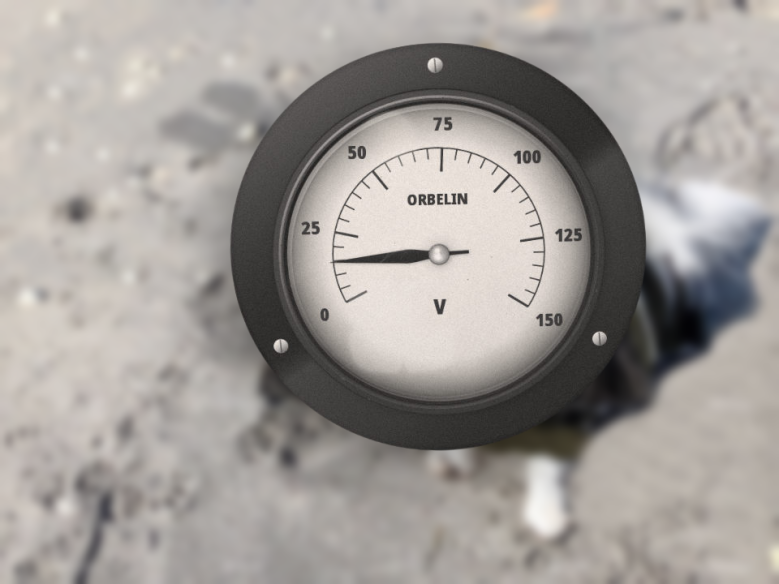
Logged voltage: 15
